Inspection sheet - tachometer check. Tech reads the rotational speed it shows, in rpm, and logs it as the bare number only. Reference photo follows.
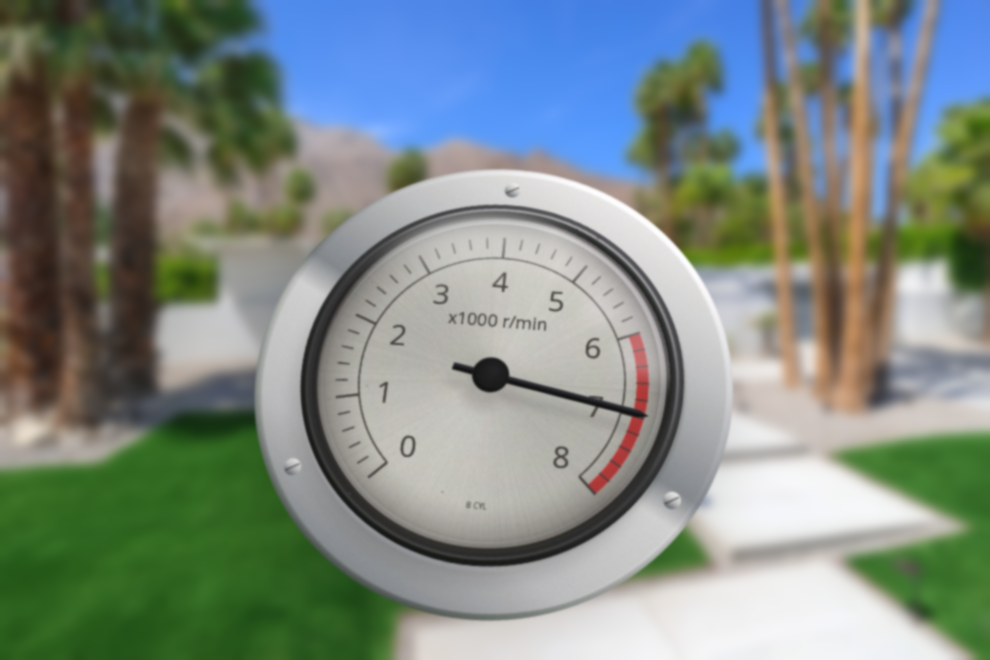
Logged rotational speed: 7000
